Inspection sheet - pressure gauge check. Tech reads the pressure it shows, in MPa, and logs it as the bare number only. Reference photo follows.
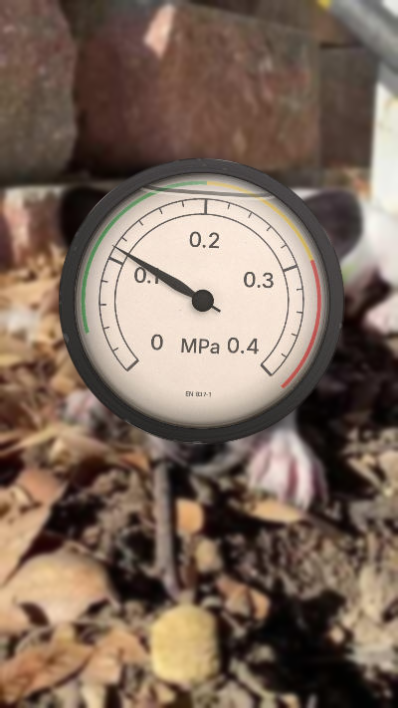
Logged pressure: 0.11
